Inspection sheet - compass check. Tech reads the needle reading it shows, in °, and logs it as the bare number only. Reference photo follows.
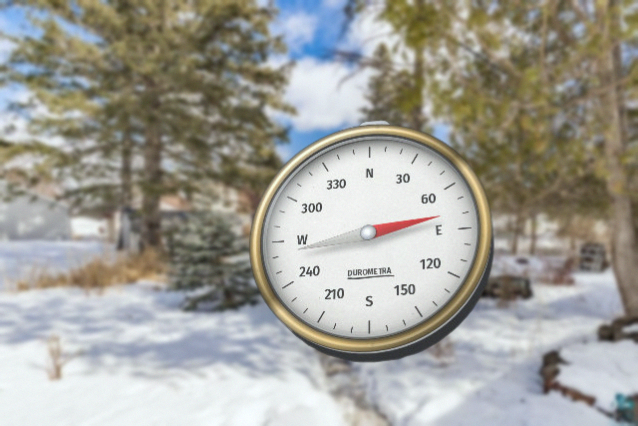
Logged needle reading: 80
